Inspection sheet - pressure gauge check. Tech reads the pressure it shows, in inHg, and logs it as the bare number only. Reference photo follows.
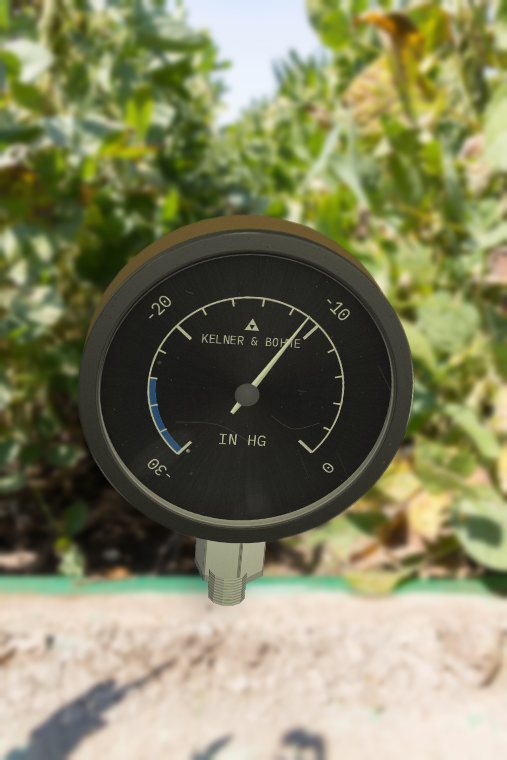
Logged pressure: -11
